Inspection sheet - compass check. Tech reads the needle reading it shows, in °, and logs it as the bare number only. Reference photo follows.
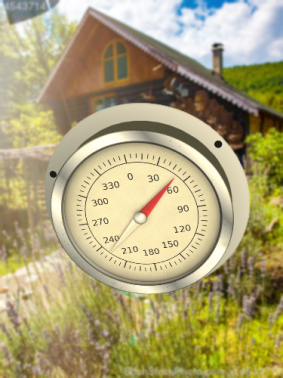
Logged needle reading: 50
